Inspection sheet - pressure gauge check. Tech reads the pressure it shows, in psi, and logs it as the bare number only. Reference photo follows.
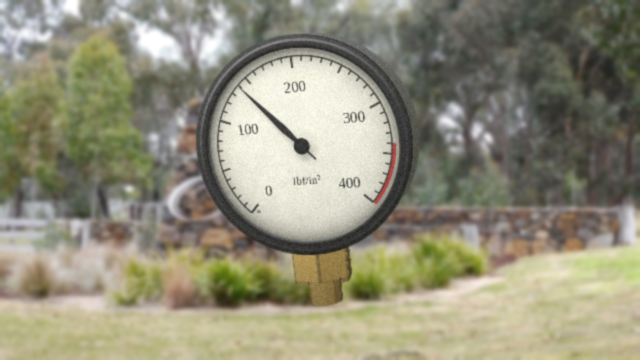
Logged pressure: 140
